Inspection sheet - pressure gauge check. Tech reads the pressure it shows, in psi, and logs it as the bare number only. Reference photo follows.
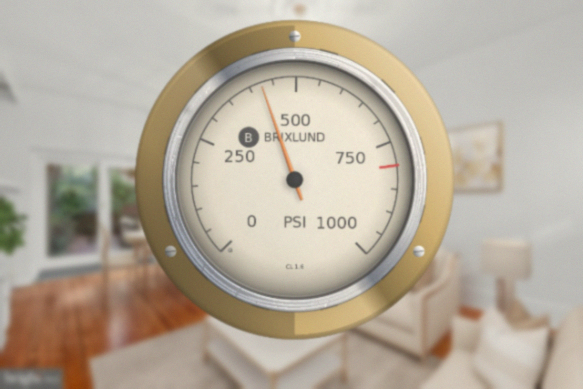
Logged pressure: 425
